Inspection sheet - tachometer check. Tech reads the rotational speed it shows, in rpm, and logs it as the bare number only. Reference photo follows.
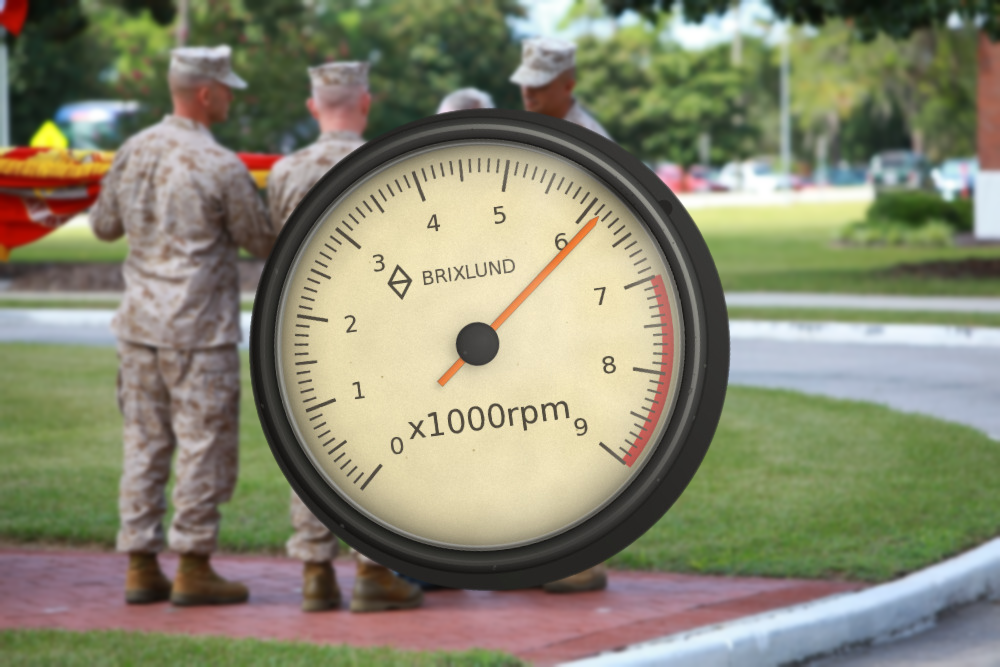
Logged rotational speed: 6150
